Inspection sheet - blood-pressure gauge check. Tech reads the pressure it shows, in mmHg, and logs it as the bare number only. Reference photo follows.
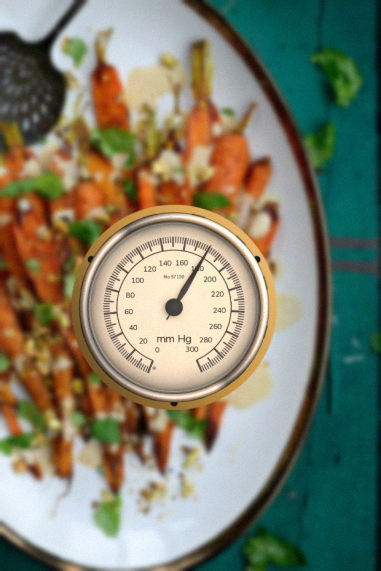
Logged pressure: 180
